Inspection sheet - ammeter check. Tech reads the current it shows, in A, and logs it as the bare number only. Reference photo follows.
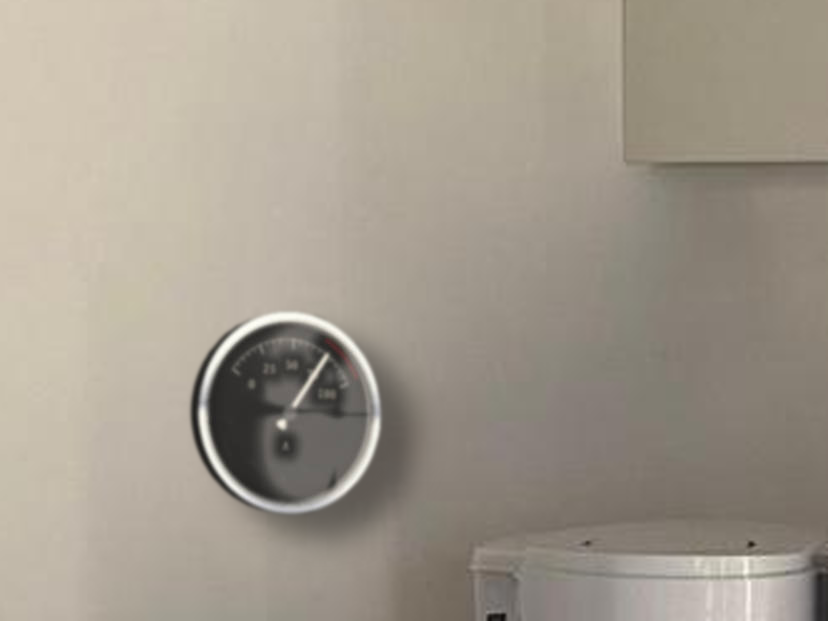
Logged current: 75
